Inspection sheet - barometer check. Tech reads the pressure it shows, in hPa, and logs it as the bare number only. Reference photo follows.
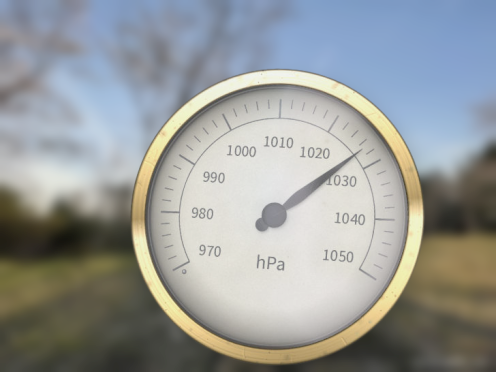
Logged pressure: 1027
